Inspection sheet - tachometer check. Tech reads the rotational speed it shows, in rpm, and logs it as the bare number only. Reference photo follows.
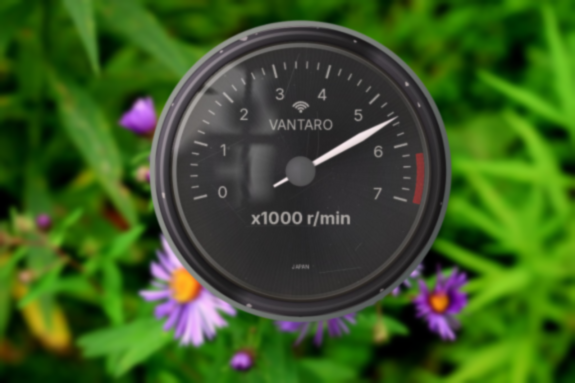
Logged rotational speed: 5500
